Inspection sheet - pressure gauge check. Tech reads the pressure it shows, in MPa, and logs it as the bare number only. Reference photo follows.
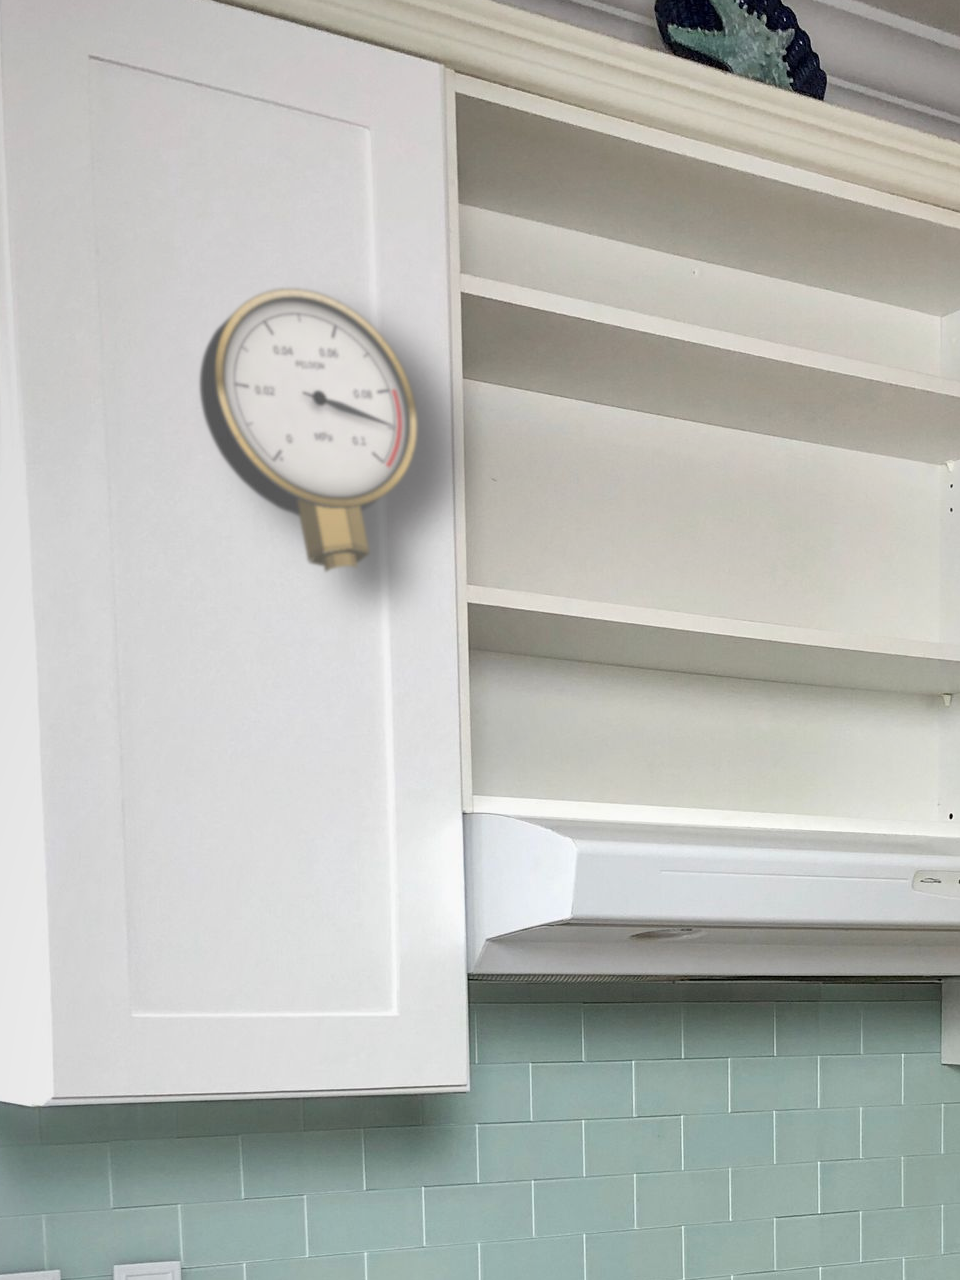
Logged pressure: 0.09
